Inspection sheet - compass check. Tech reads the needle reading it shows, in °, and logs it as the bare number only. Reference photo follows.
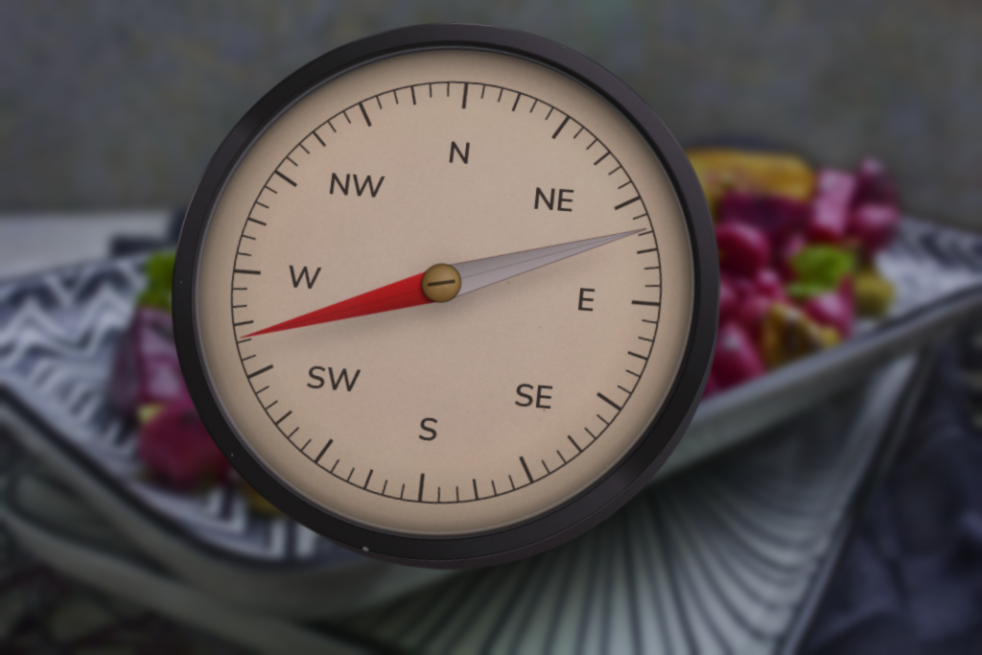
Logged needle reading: 250
